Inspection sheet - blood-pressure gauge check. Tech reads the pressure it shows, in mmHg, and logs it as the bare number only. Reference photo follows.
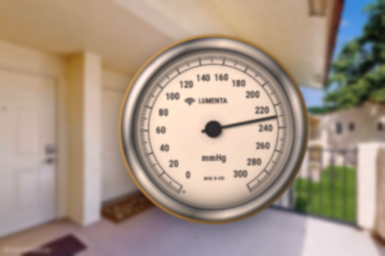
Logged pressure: 230
